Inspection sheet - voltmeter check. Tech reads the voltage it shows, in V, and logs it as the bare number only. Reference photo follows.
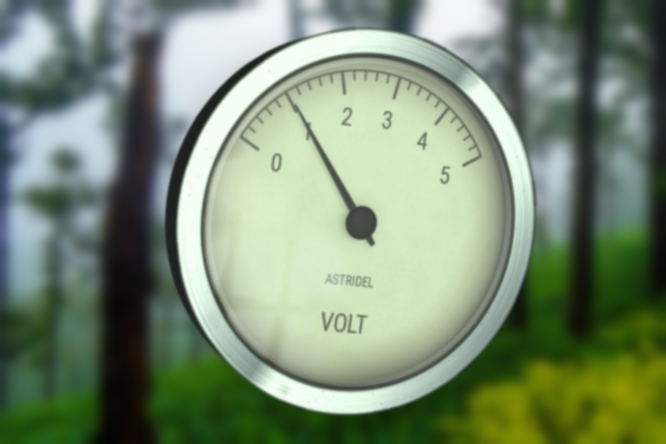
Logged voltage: 1
